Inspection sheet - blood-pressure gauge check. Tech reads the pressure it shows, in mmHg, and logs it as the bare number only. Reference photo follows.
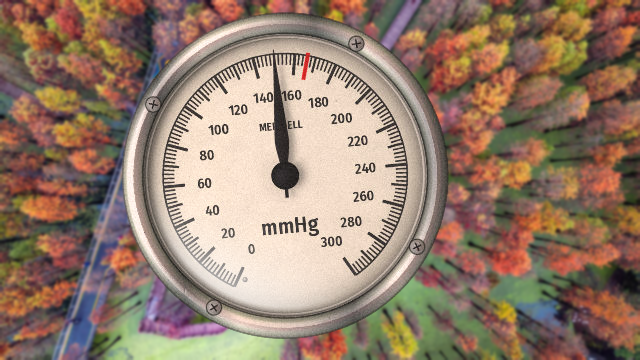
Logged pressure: 150
